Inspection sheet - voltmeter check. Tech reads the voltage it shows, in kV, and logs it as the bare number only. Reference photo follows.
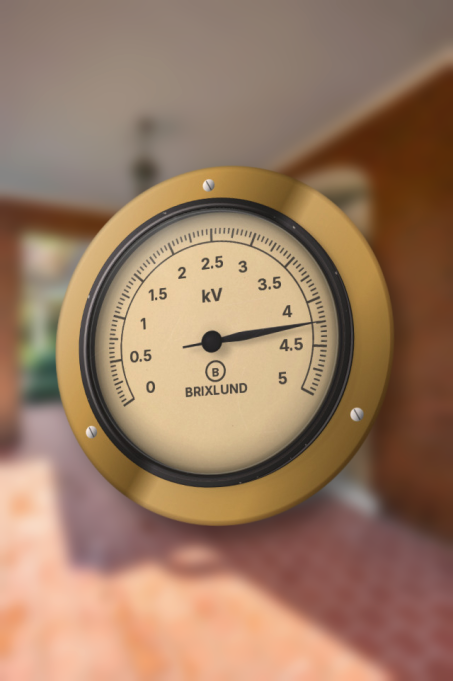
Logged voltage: 4.25
